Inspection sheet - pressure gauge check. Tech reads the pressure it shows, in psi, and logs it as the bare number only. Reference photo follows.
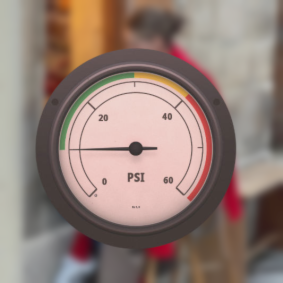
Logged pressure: 10
